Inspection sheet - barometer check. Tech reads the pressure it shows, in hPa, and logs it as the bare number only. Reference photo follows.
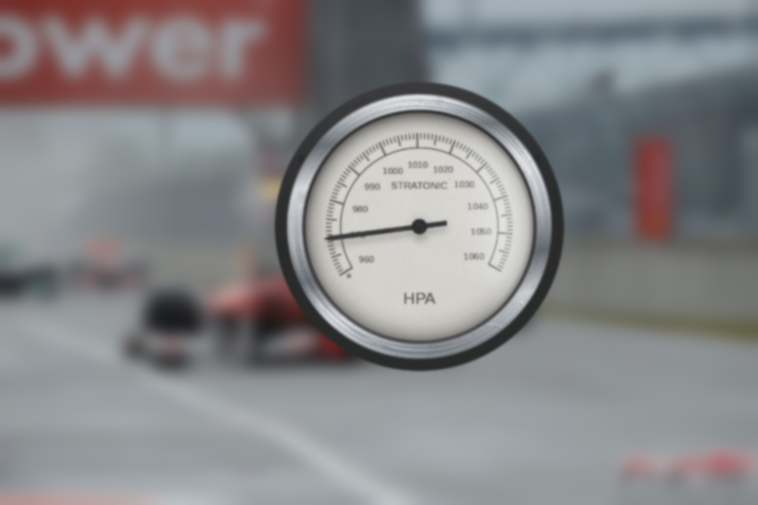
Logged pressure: 970
